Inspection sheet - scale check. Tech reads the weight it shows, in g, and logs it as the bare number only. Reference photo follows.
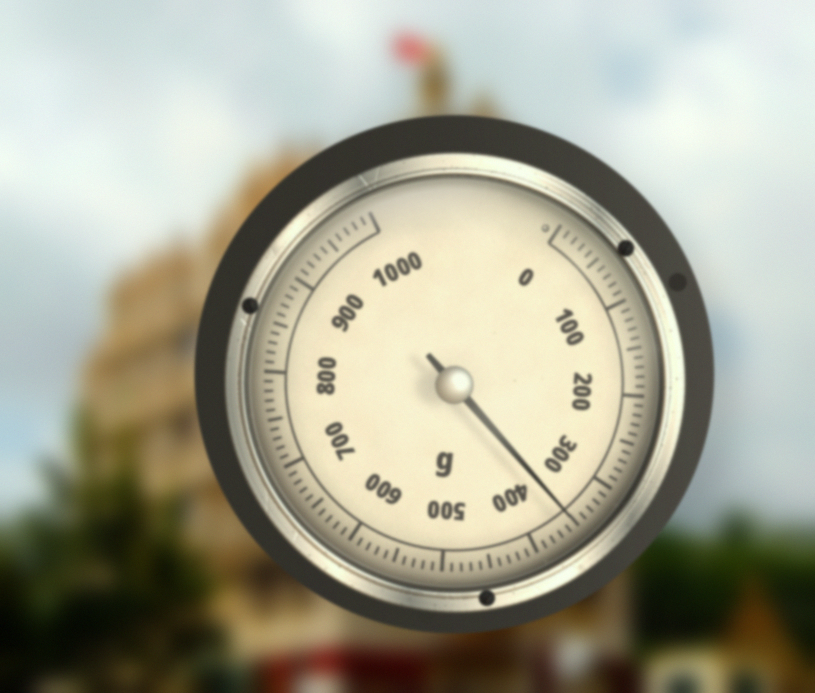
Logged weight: 350
